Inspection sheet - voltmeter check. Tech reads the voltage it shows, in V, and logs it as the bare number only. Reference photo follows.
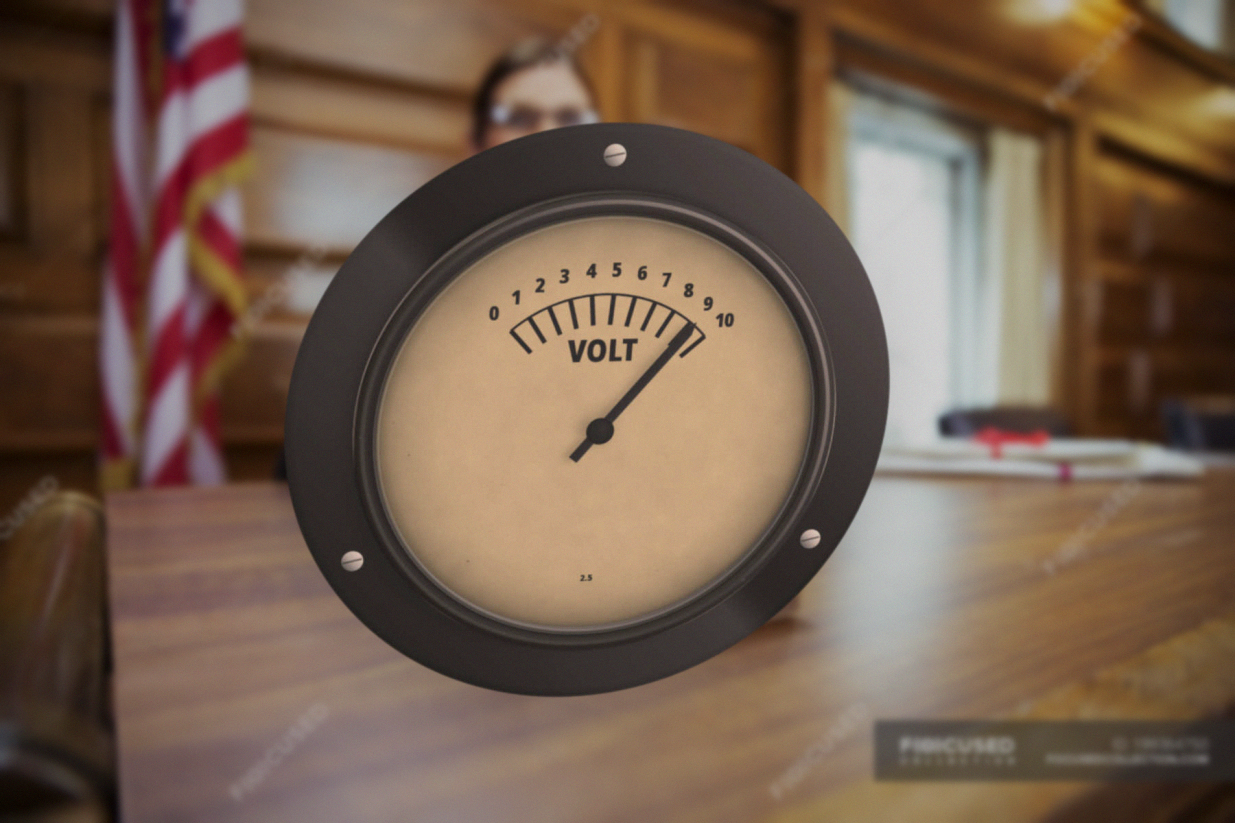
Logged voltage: 9
